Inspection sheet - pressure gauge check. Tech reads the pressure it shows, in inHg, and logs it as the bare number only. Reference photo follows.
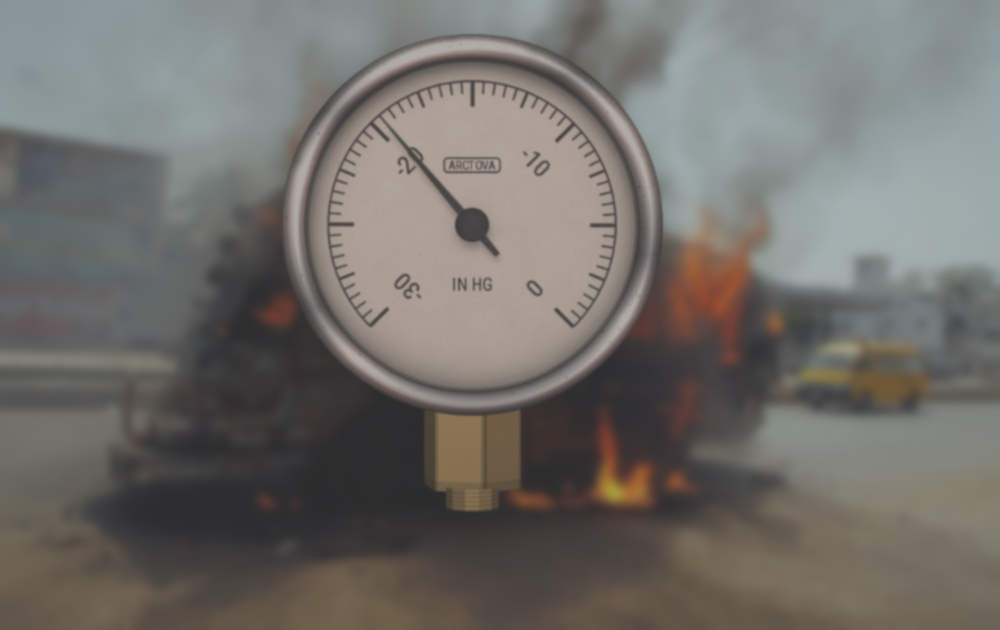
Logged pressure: -19.5
